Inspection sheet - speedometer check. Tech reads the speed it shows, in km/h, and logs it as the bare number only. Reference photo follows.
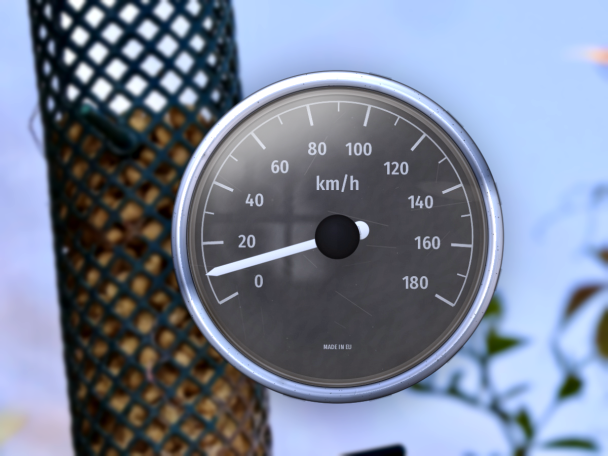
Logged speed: 10
